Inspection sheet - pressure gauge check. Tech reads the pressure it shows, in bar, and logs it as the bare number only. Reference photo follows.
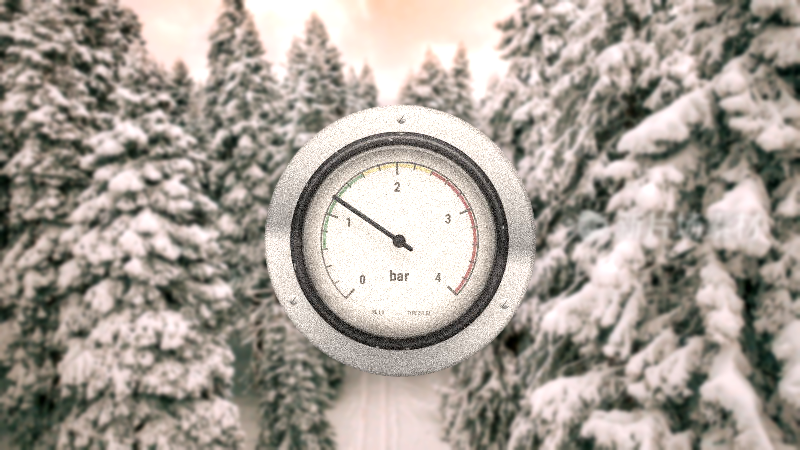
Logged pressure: 1.2
